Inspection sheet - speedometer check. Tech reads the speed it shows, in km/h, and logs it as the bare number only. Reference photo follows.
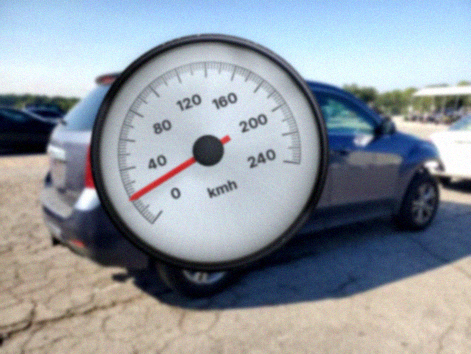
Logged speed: 20
